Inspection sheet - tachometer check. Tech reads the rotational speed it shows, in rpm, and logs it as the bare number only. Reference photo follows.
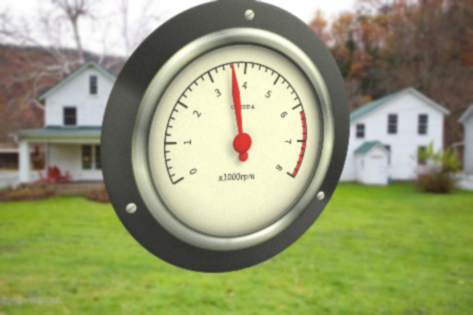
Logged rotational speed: 3600
